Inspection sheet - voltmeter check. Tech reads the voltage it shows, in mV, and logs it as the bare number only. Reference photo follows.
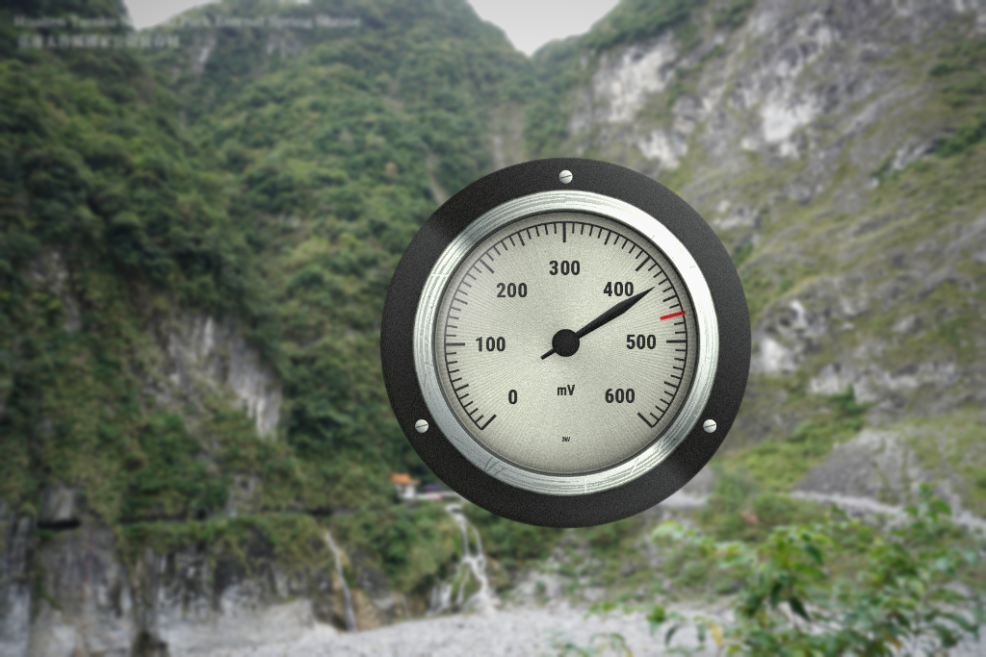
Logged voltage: 430
